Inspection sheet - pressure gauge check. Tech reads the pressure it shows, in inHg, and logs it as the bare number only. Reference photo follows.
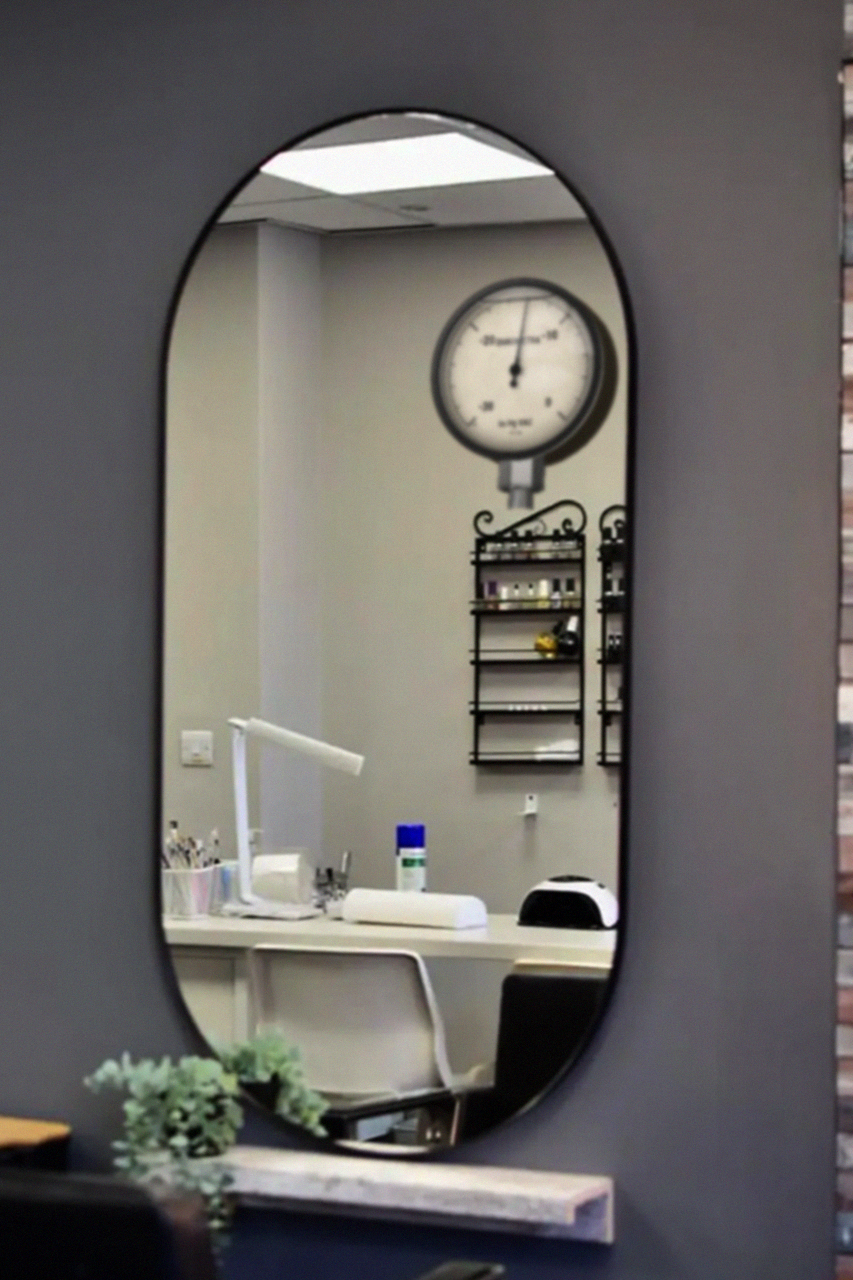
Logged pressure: -14
